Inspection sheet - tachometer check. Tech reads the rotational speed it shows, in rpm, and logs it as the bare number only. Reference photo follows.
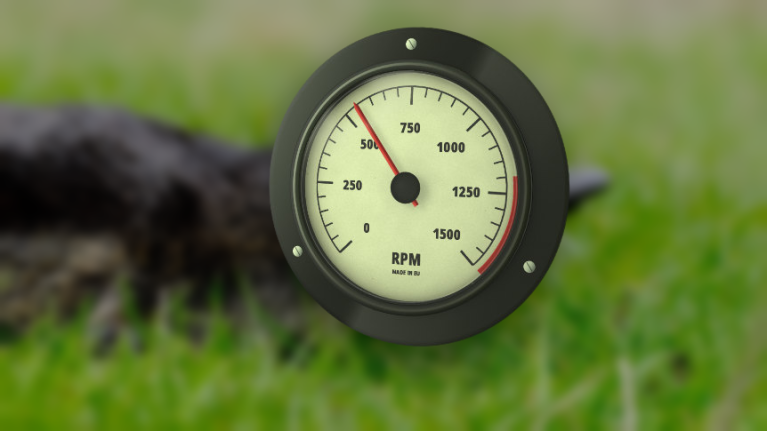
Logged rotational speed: 550
